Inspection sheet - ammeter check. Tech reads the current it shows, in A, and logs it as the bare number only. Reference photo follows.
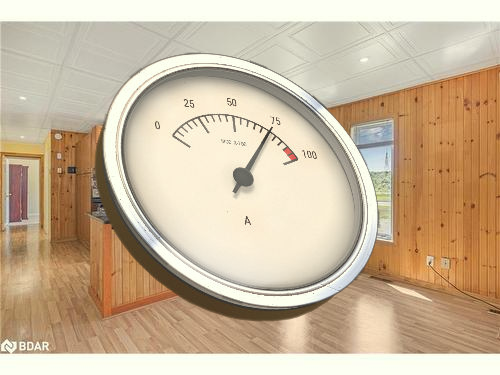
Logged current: 75
